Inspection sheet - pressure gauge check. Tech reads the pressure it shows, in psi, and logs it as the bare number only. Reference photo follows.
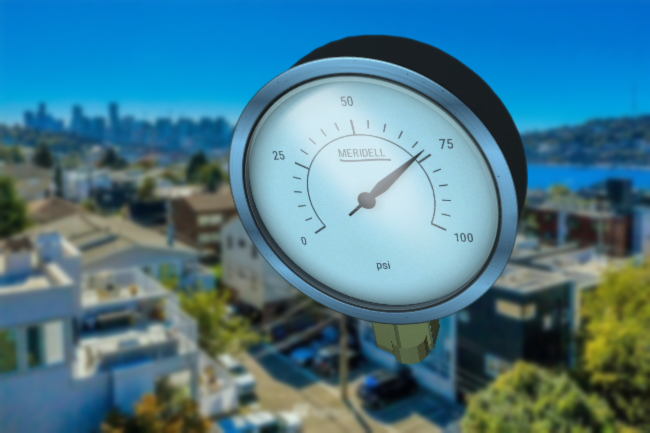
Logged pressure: 72.5
